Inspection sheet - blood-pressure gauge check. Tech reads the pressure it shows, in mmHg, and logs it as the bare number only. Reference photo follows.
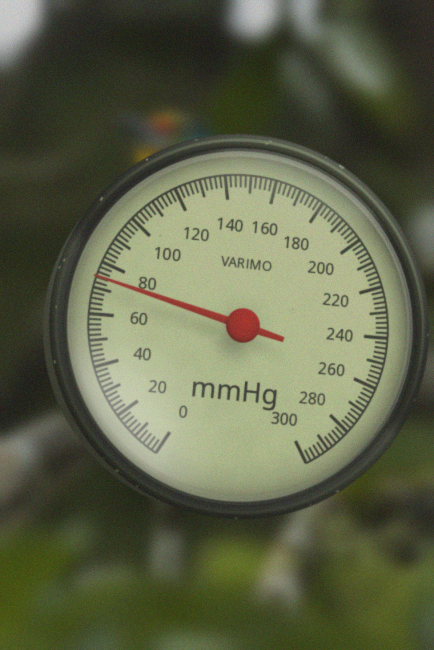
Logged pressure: 74
